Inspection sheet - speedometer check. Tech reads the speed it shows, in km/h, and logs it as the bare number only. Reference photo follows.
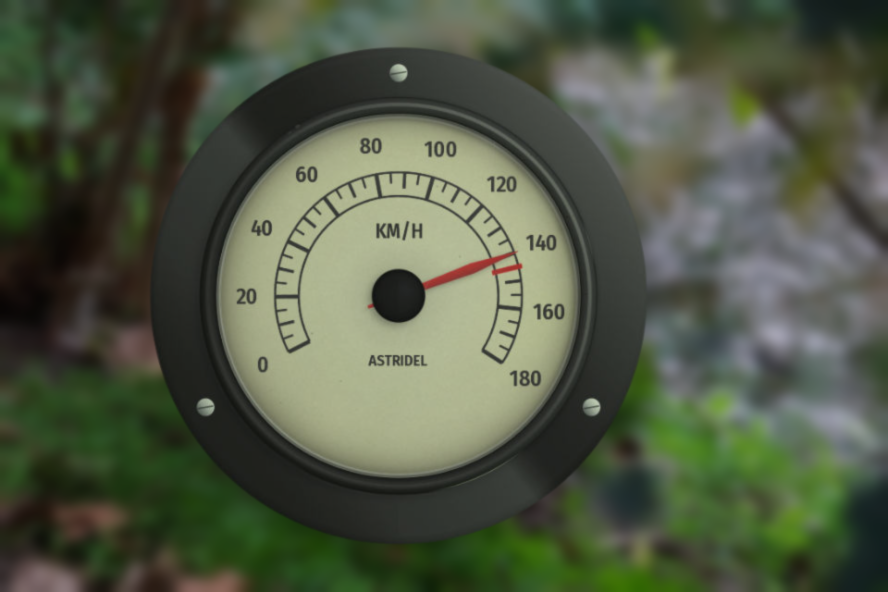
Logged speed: 140
